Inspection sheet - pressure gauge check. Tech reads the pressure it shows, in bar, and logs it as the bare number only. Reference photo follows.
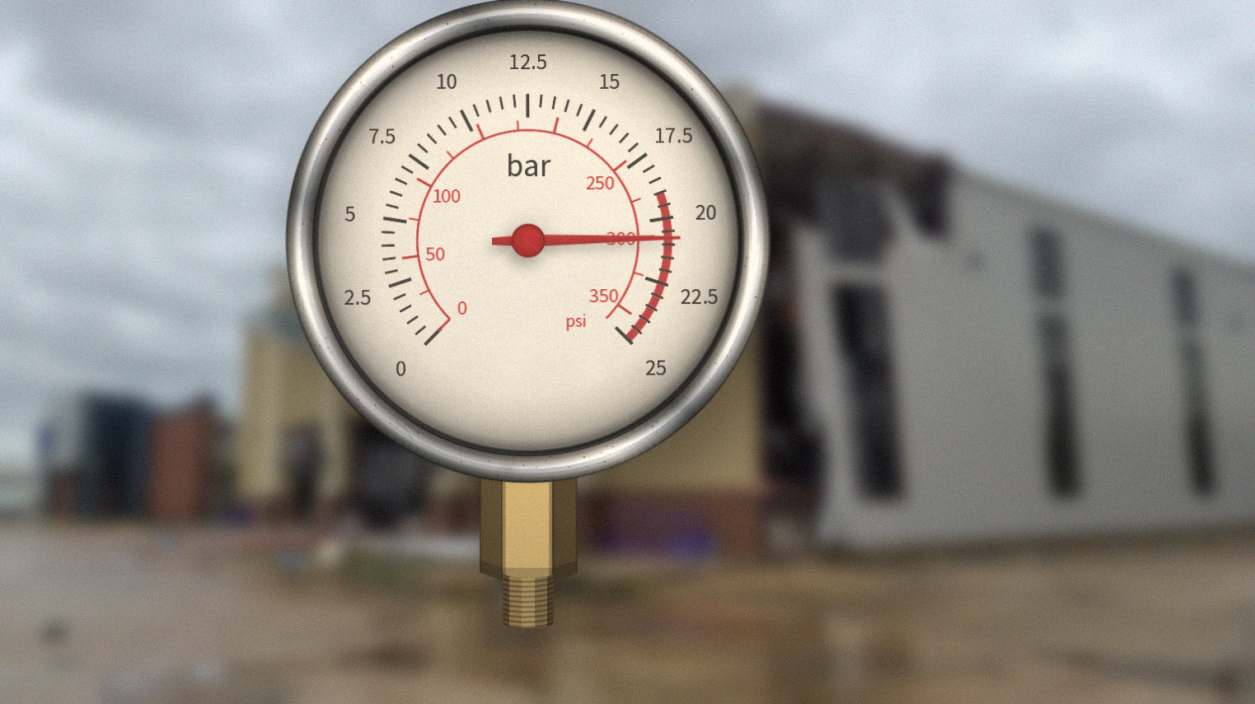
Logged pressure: 20.75
